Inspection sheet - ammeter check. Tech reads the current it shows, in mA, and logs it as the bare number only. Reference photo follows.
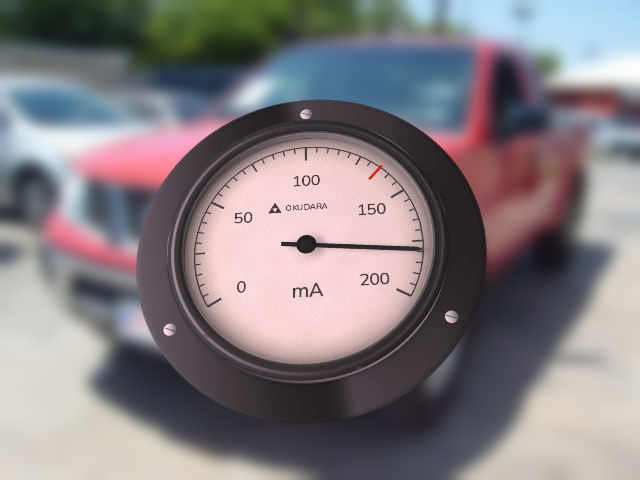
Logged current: 180
